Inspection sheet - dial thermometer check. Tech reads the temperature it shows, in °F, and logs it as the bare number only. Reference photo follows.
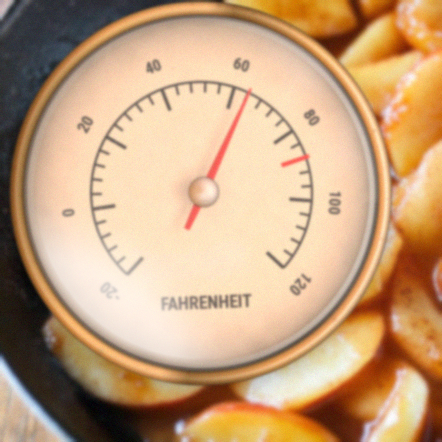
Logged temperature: 64
